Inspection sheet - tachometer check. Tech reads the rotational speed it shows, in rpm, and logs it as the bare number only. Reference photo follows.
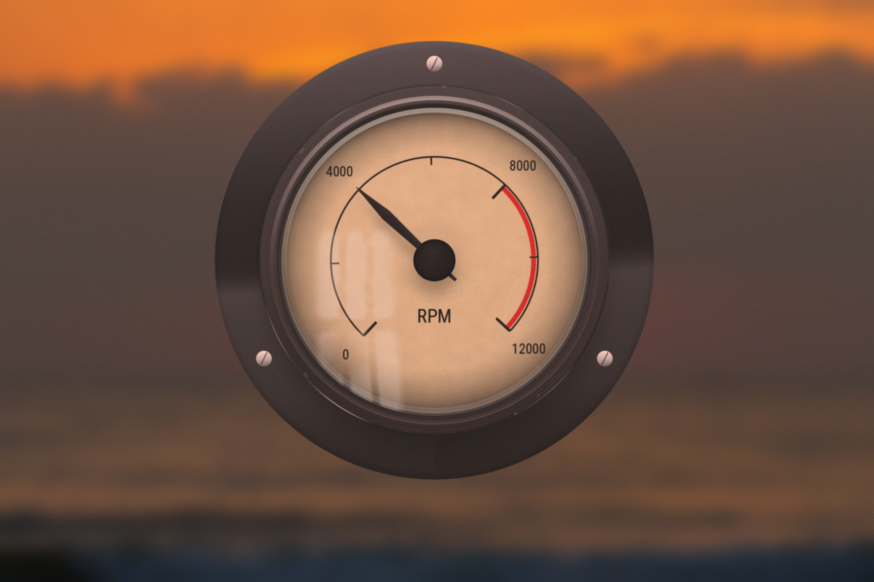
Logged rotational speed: 4000
